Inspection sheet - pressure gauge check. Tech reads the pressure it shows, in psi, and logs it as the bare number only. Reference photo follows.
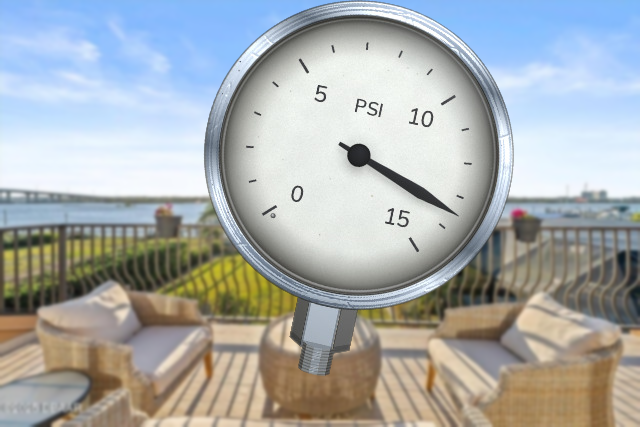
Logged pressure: 13.5
